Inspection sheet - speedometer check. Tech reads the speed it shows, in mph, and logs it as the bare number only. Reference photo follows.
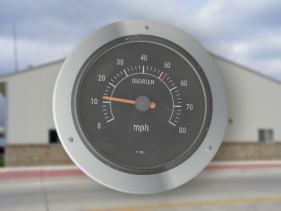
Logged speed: 12
